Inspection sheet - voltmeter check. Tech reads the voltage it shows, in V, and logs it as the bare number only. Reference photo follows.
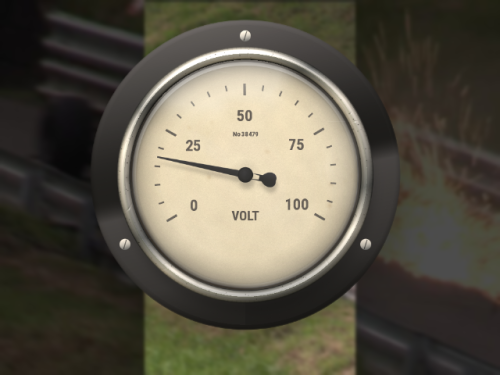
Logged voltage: 17.5
